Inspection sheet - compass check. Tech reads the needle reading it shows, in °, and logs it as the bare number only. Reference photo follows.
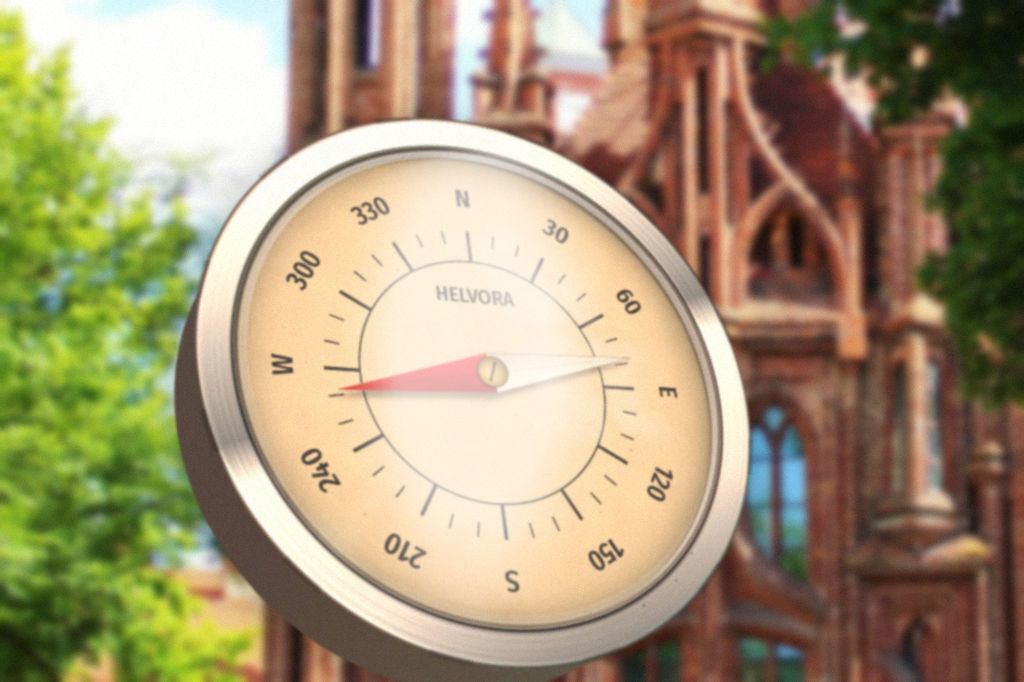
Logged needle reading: 260
